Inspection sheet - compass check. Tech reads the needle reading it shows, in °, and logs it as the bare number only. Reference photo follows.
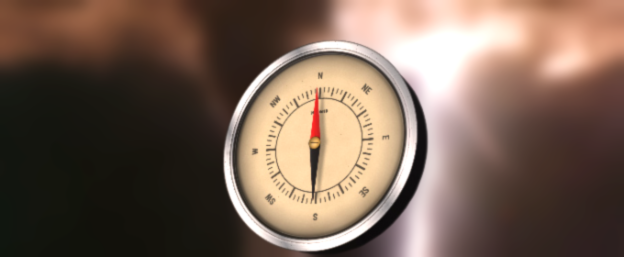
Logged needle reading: 0
